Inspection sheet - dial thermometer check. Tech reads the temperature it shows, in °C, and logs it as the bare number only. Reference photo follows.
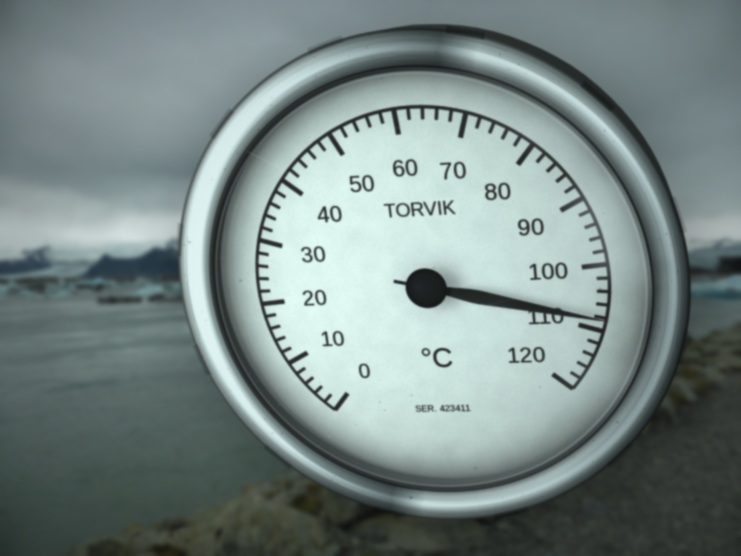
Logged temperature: 108
